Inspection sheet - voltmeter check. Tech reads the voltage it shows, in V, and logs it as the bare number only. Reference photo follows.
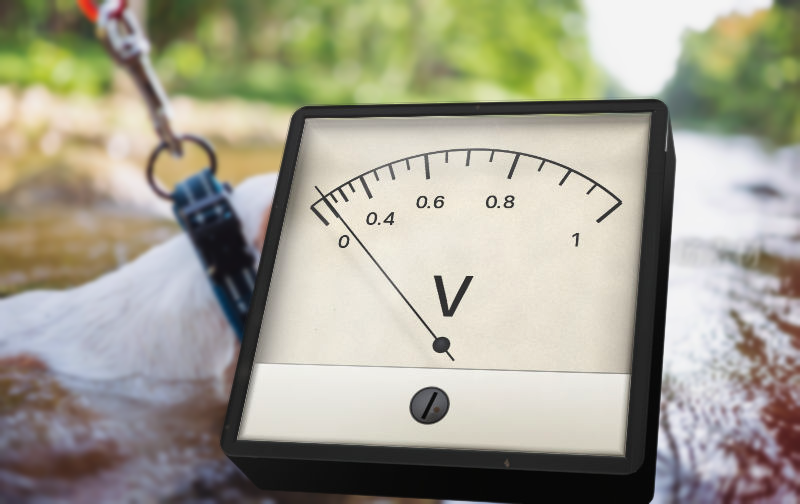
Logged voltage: 0.2
